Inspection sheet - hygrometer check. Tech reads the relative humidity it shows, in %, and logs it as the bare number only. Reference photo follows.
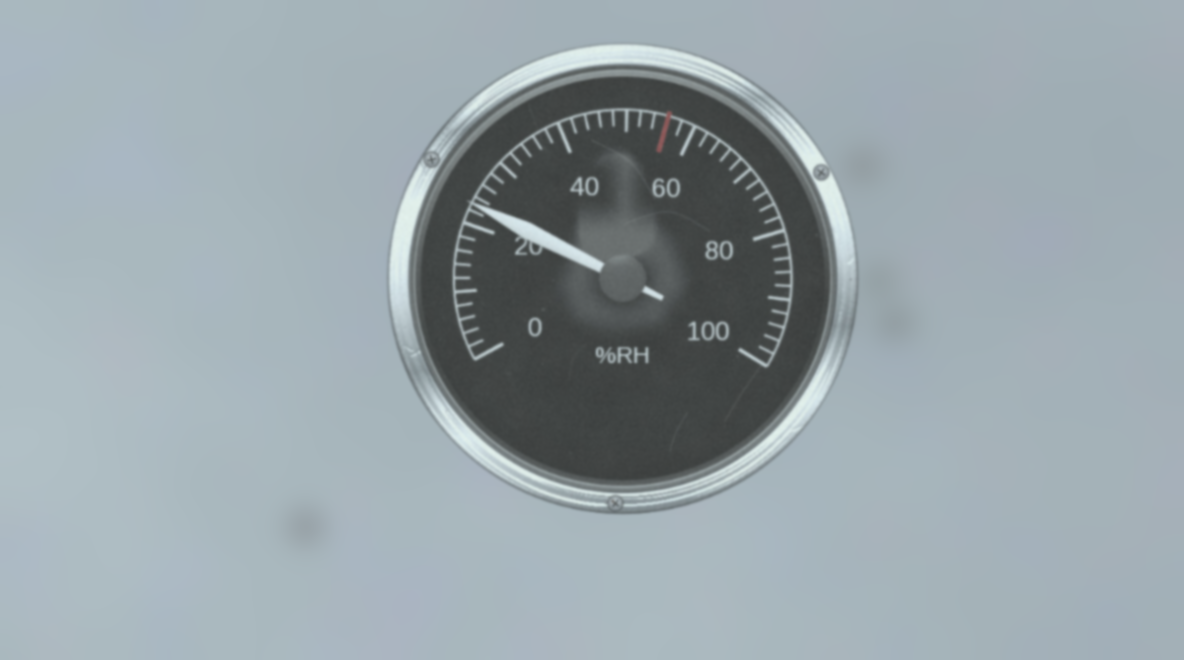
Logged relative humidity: 23
